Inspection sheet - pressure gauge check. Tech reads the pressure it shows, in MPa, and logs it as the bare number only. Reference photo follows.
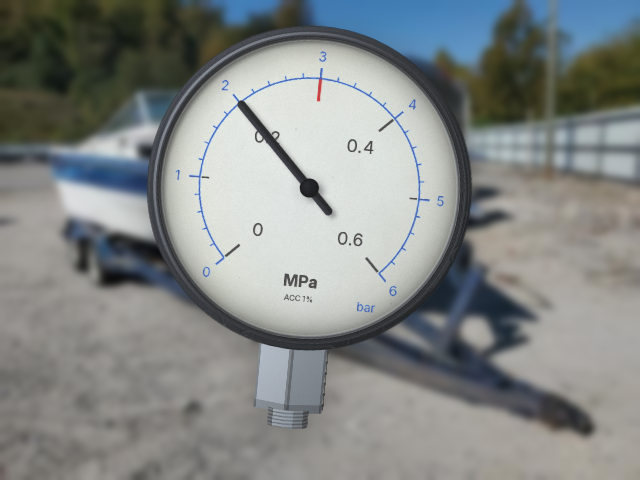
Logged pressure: 0.2
